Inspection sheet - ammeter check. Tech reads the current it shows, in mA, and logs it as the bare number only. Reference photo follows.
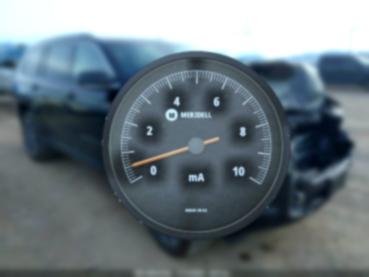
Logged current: 0.5
